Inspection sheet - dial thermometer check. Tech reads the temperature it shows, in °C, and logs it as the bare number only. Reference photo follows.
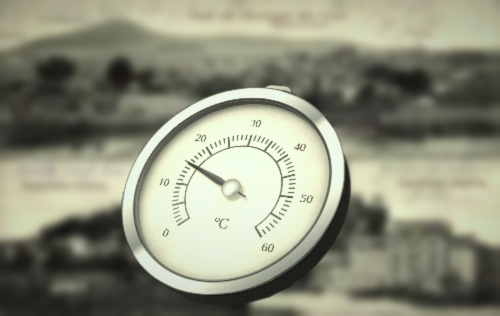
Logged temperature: 15
